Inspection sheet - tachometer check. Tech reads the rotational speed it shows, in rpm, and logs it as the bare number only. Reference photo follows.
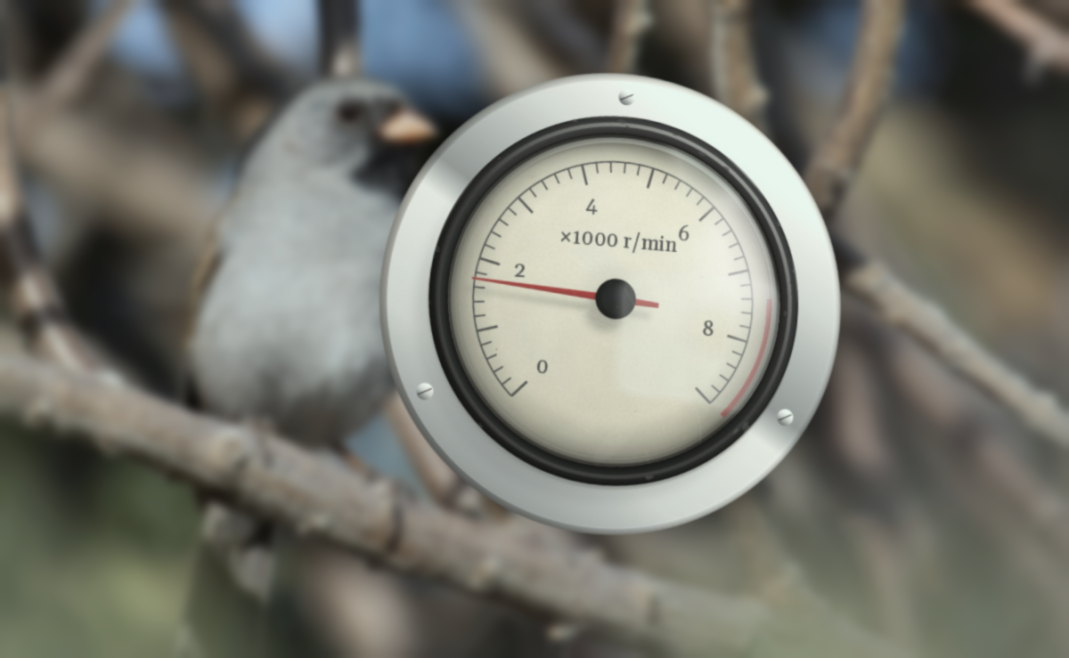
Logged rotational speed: 1700
